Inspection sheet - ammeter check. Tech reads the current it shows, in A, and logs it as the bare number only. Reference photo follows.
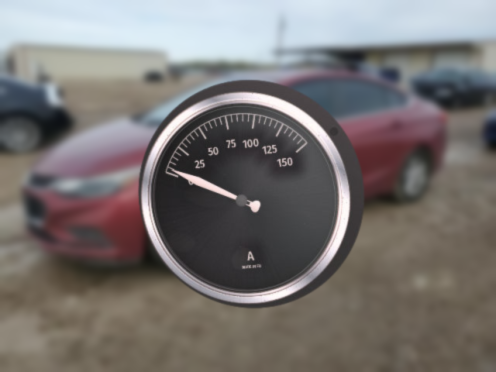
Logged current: 5
